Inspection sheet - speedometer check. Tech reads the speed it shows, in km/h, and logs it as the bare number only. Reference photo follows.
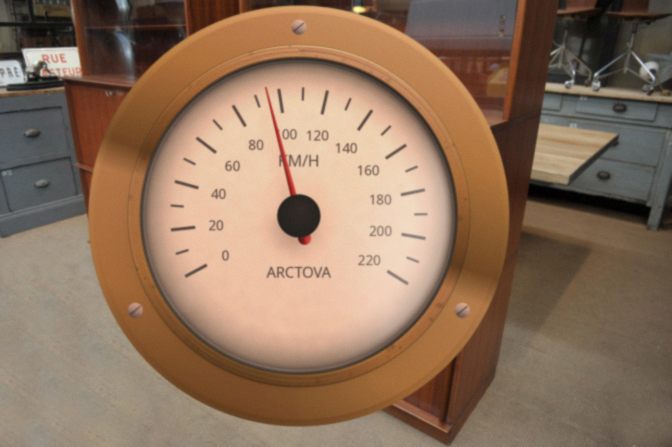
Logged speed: 95
